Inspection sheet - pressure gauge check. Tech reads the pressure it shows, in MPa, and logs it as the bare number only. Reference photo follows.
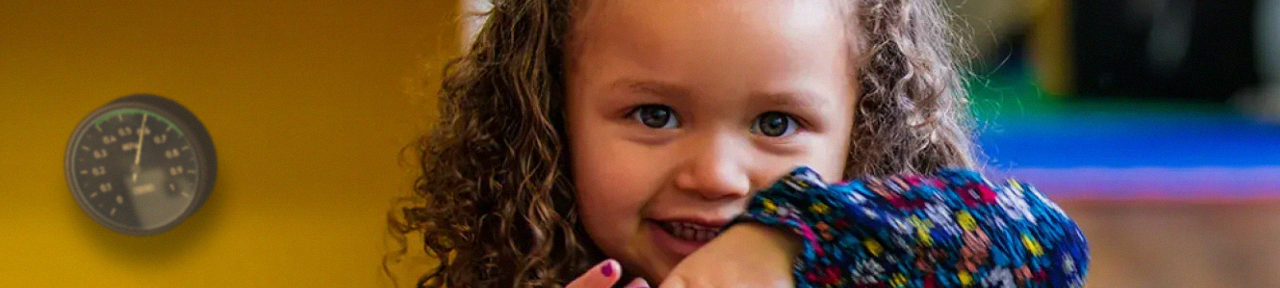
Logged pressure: 0.6
